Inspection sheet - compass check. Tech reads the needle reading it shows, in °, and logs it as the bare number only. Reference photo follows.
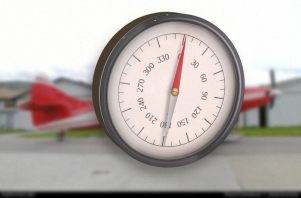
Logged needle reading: 0
